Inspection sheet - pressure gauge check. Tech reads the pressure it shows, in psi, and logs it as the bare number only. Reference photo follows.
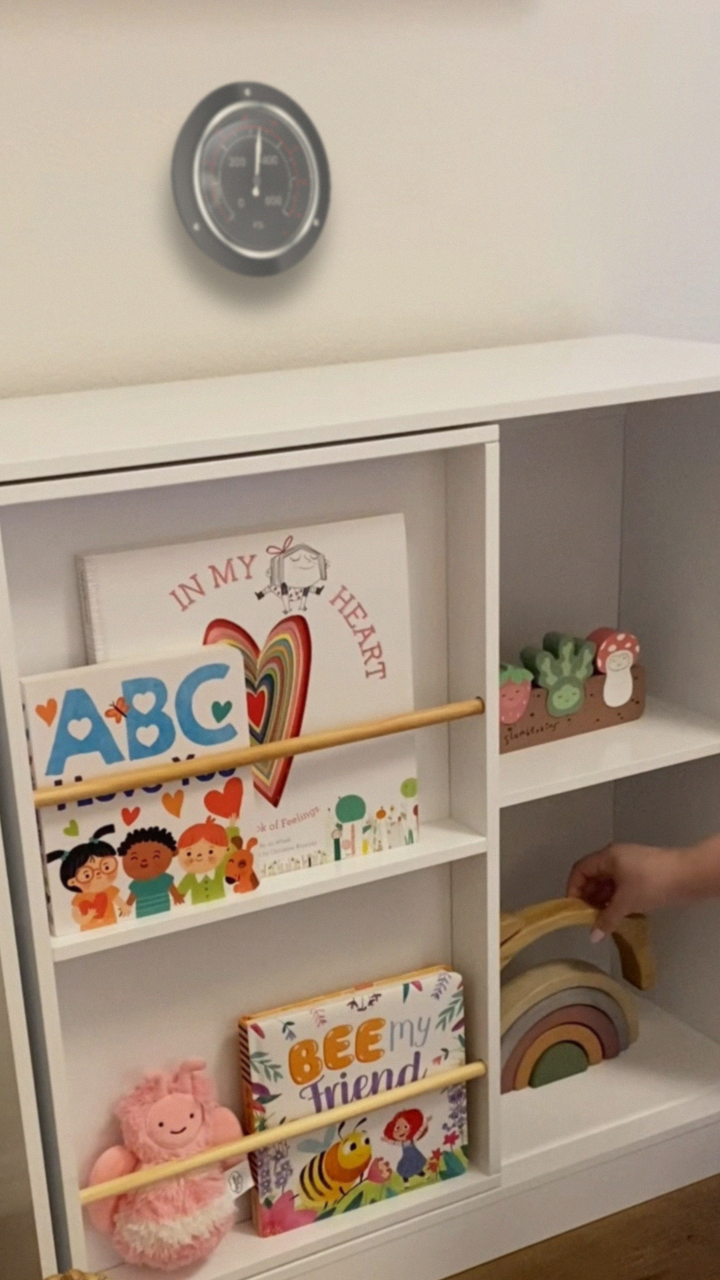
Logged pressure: 325
